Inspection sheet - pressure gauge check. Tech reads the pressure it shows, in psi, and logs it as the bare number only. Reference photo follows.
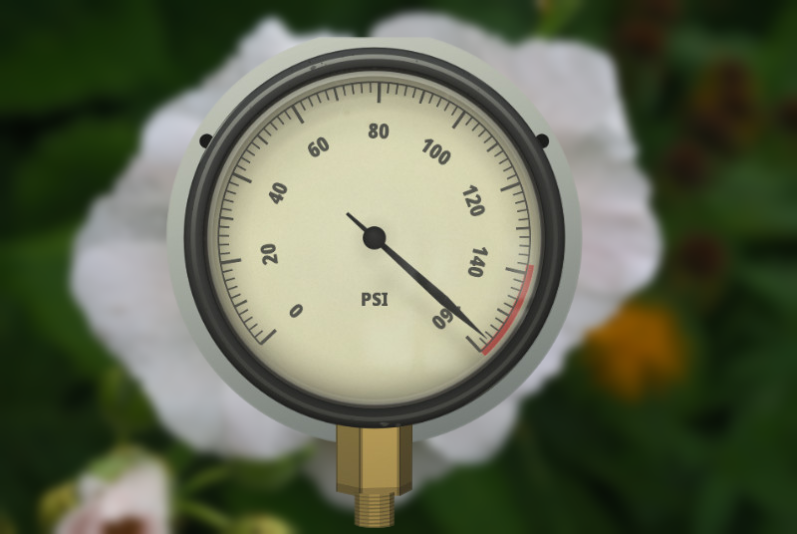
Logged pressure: 157
